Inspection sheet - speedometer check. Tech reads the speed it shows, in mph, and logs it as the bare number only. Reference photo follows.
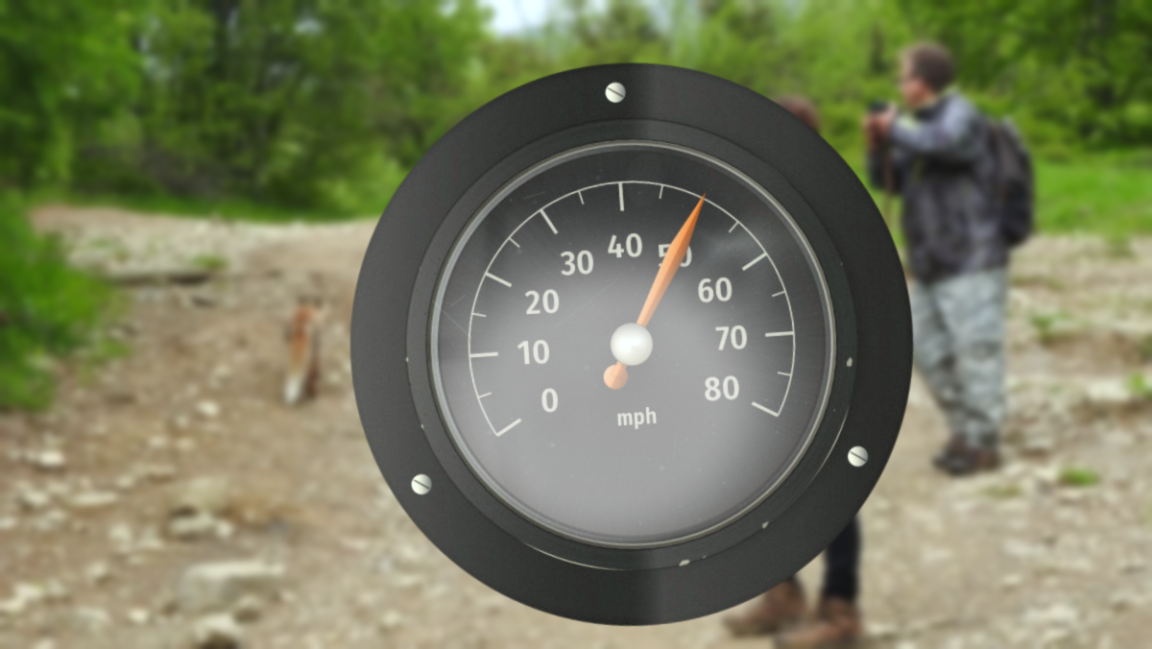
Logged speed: 50
